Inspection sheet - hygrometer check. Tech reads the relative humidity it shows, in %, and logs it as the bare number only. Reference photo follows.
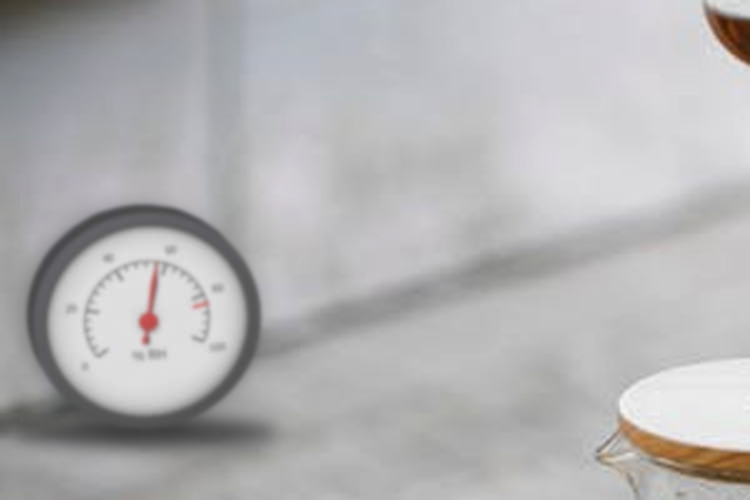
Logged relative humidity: 56
